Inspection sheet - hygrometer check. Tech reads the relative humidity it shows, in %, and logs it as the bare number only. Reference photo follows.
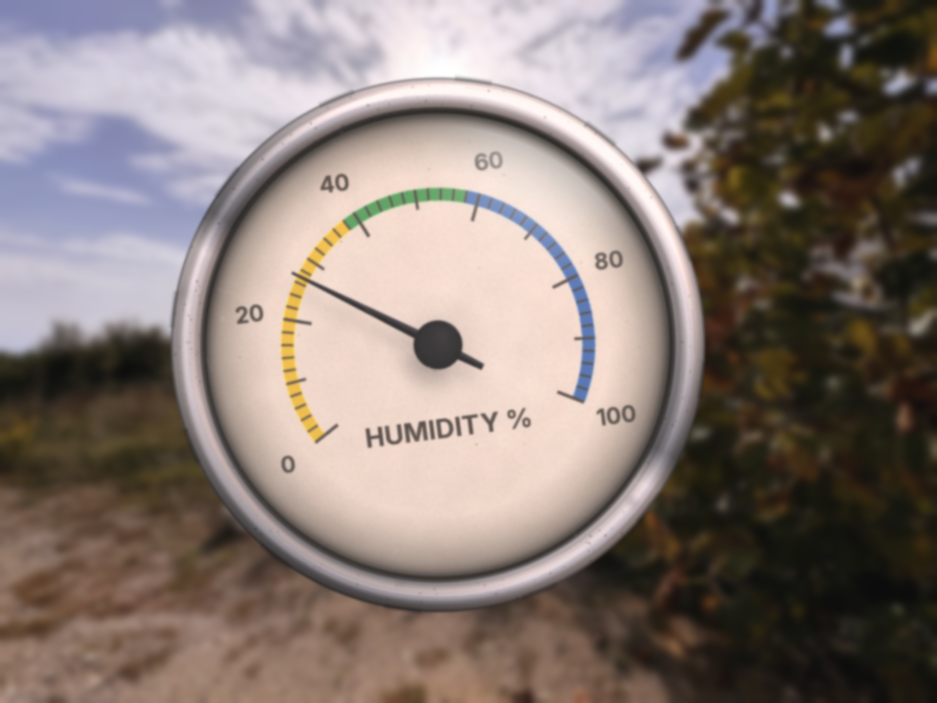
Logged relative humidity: 27
